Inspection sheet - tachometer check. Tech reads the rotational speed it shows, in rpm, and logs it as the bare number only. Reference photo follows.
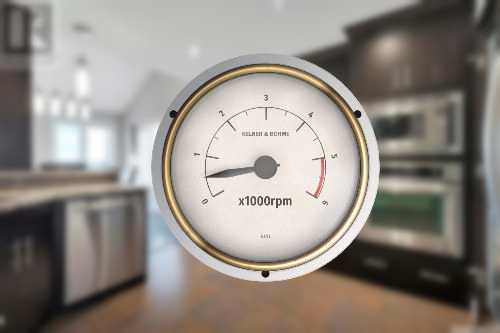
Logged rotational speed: 500
